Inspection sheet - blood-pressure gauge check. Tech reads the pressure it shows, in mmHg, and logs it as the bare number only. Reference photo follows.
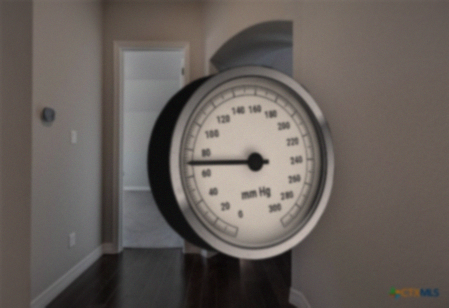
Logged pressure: 70
